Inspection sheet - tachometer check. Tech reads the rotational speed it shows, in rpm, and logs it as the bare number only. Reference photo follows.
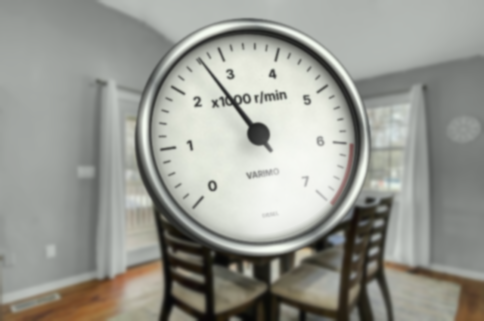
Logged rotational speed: 2600
